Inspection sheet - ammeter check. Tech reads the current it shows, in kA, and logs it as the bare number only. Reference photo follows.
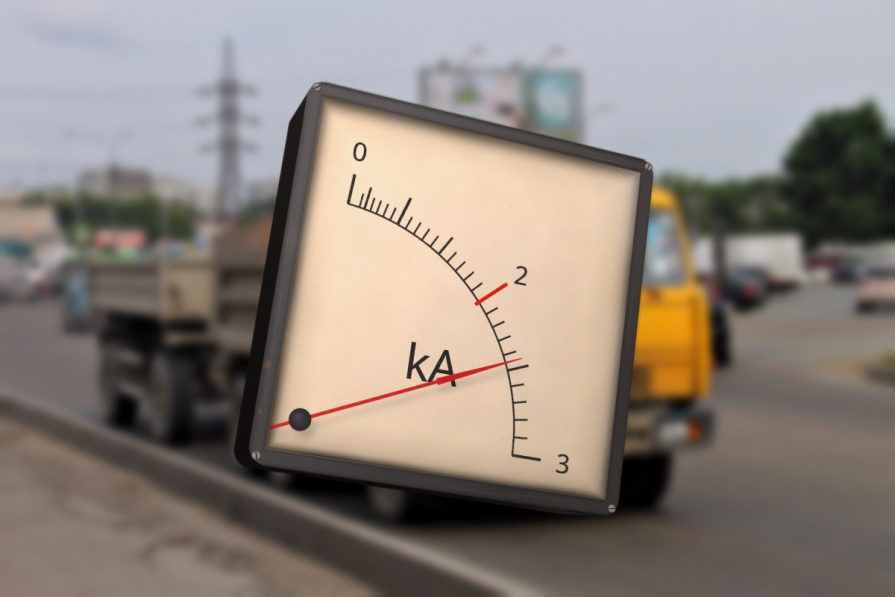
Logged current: 2.45
